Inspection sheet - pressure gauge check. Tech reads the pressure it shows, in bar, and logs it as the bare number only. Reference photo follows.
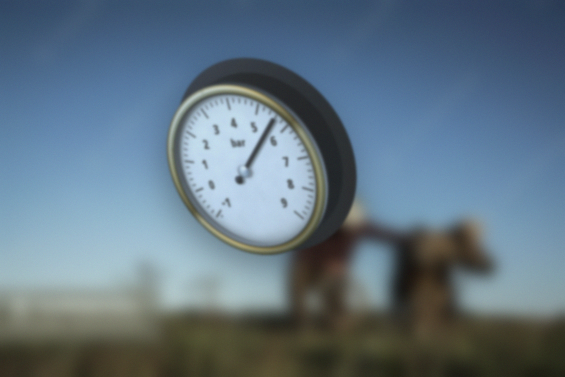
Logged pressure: 5.6
